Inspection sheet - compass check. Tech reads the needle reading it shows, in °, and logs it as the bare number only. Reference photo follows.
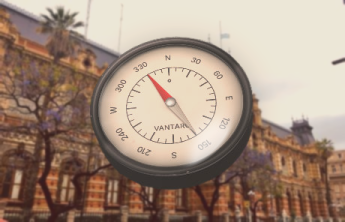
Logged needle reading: 330
